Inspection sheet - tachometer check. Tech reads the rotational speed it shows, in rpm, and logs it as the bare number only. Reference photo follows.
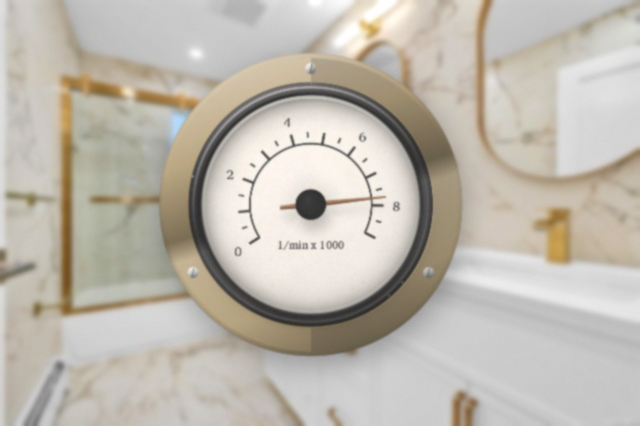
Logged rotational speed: 7750
